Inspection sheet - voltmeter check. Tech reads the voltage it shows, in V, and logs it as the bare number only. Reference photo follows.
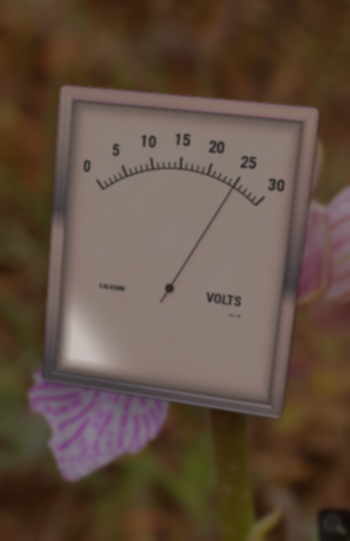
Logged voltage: 25
